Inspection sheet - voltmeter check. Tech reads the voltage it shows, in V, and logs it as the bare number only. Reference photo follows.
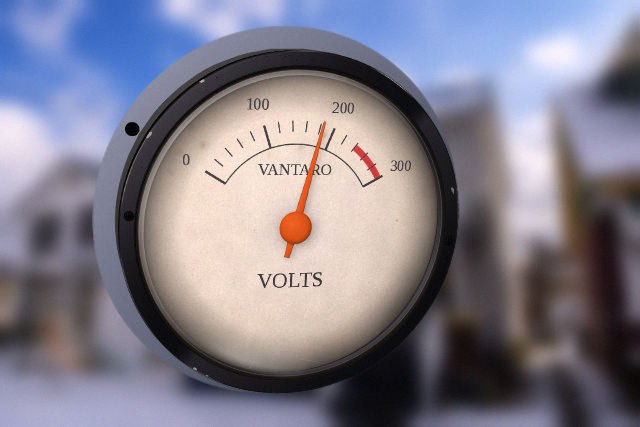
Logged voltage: 180
